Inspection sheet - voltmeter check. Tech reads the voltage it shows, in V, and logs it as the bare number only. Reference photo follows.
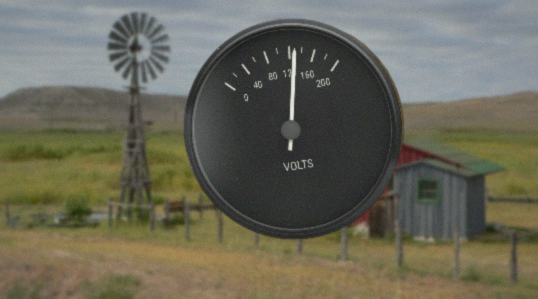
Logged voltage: 130
